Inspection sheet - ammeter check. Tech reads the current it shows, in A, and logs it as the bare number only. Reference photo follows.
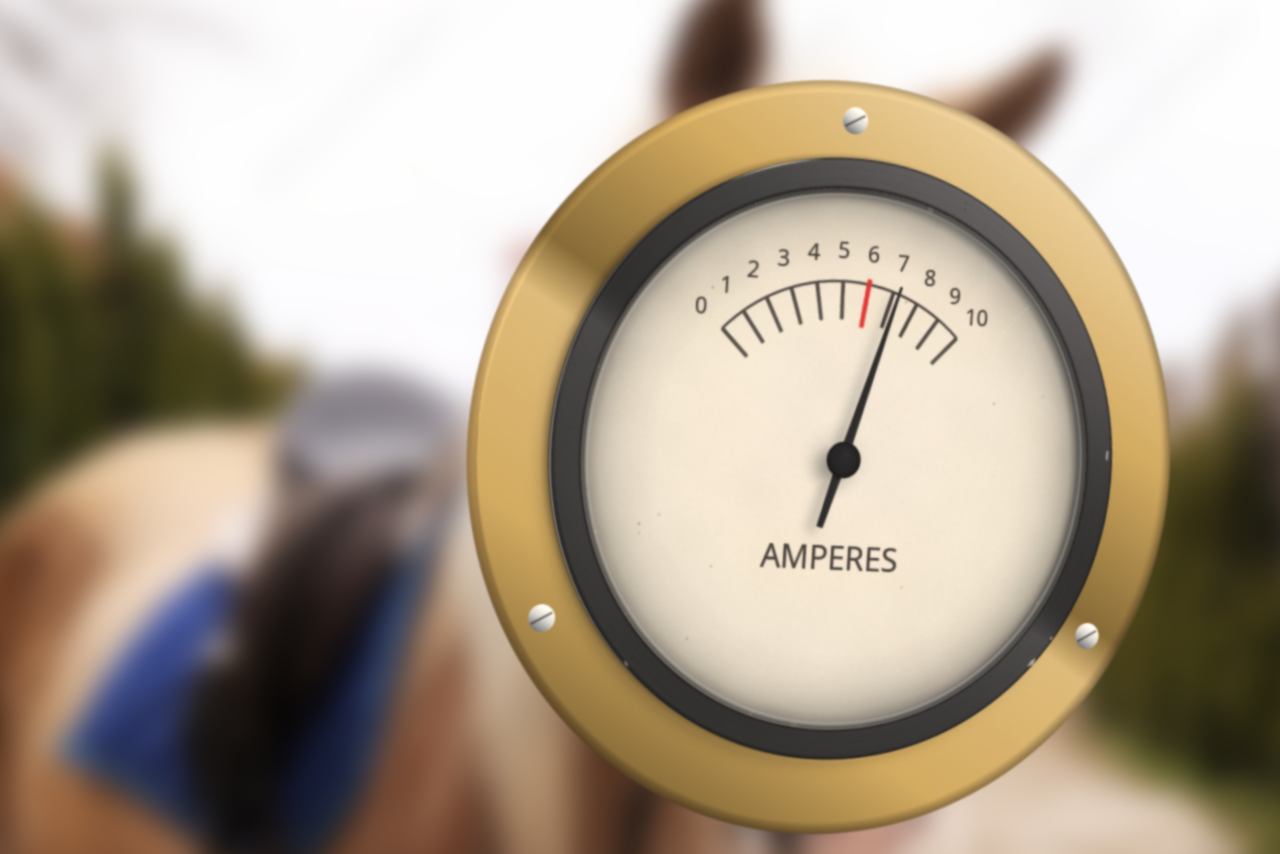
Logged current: 7
